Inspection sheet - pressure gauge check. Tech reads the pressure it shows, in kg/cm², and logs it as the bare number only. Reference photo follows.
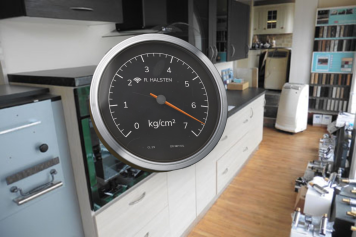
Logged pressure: 6.6
